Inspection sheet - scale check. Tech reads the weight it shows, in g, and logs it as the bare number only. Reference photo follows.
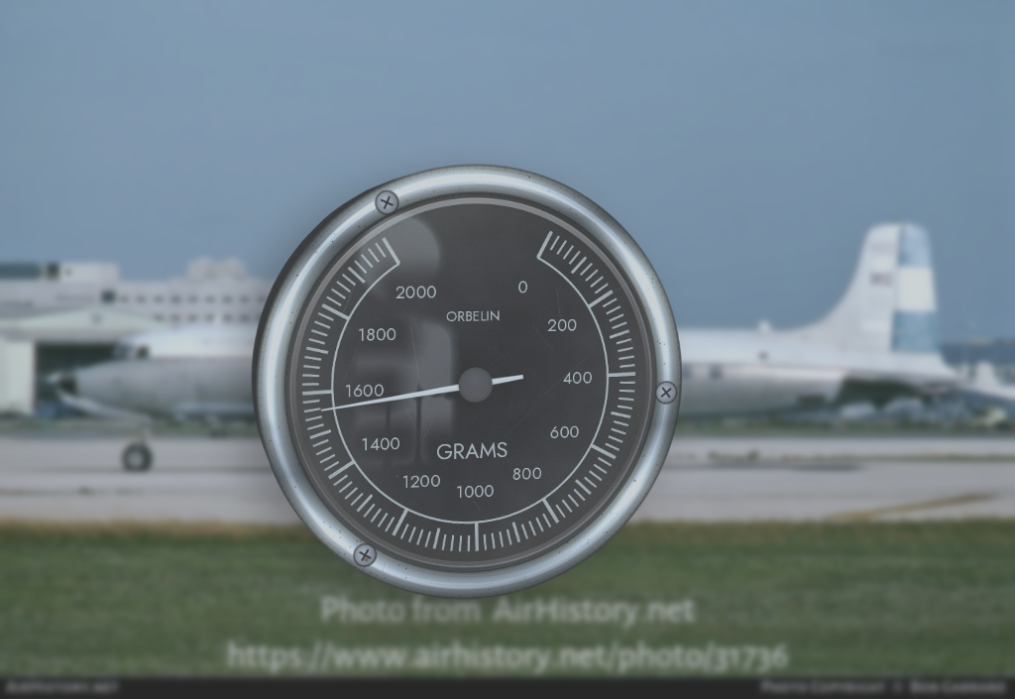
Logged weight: 1560
